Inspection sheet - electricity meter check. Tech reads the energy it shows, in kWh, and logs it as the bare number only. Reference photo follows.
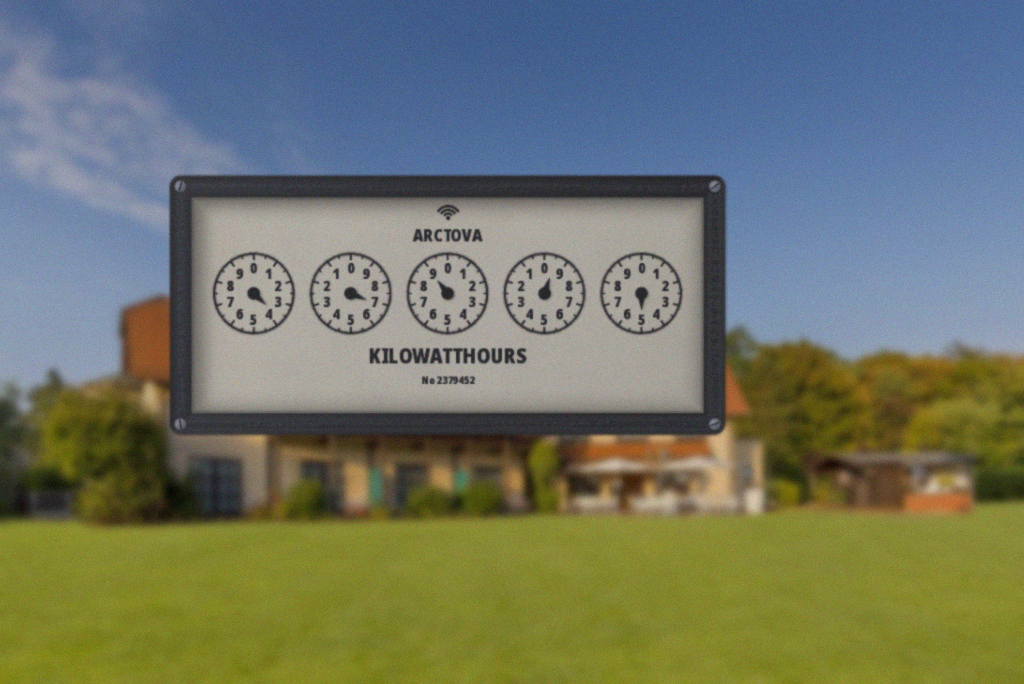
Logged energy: 36895
